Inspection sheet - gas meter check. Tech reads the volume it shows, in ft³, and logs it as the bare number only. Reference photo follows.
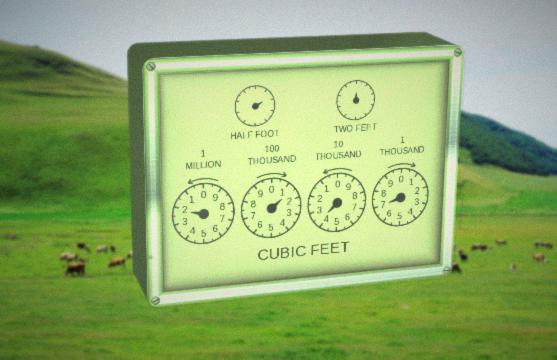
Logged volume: 213700
